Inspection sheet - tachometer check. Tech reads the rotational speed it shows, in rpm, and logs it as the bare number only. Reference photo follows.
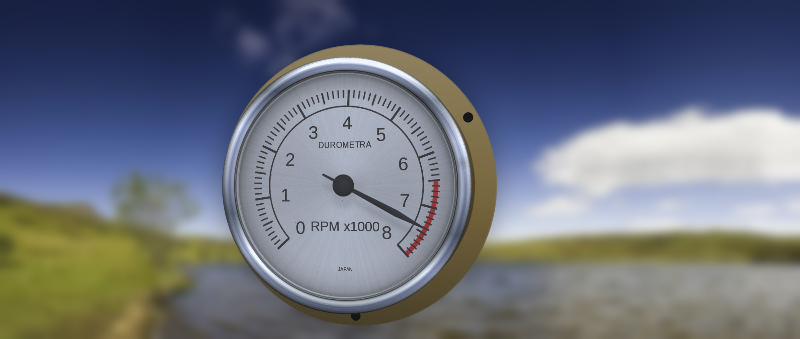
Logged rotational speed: 7400
